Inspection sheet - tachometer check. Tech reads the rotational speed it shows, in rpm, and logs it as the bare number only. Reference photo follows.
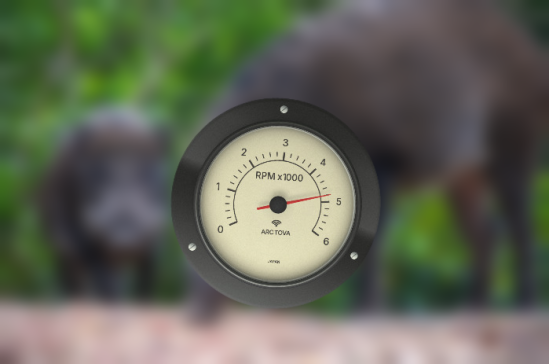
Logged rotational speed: 4800
